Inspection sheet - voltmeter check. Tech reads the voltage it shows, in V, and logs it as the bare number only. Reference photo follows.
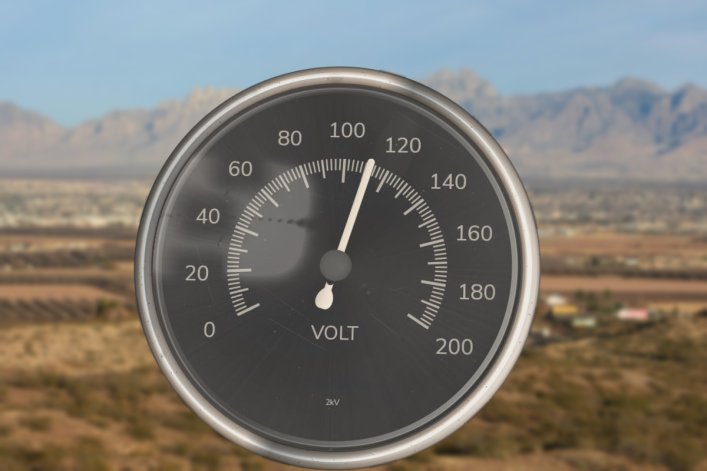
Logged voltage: 112
